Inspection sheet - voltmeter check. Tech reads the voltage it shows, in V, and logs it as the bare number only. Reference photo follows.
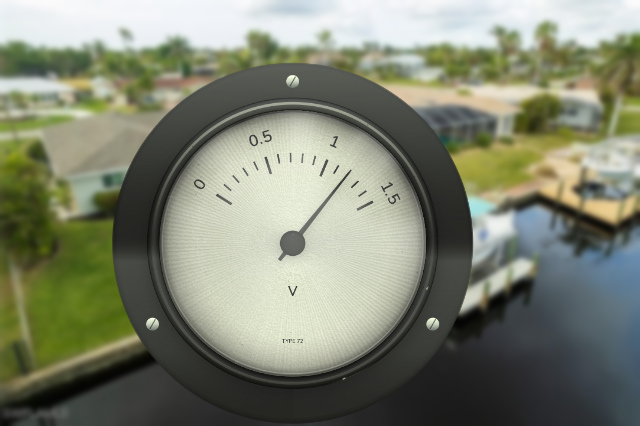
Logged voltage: 1.2
